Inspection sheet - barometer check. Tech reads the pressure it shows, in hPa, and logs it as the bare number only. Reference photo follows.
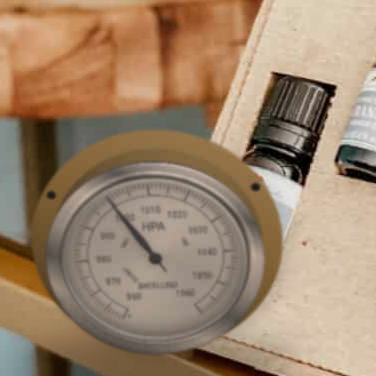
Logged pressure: 1000
